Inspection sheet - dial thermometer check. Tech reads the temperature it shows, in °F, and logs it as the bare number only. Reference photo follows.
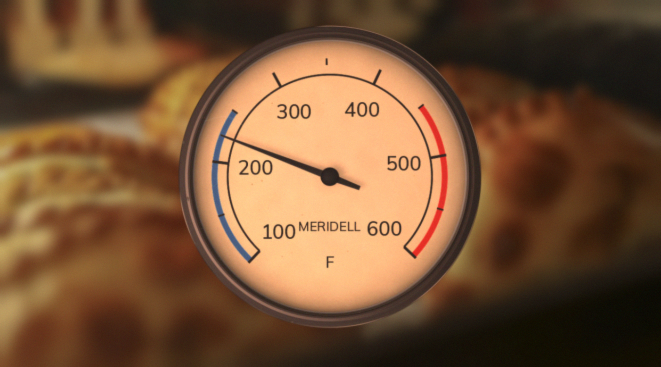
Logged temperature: 225
